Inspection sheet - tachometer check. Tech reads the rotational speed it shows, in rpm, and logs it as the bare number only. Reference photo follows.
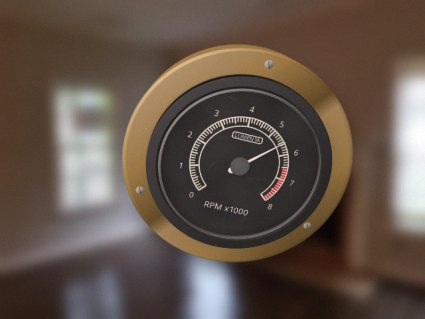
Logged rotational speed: 5500
